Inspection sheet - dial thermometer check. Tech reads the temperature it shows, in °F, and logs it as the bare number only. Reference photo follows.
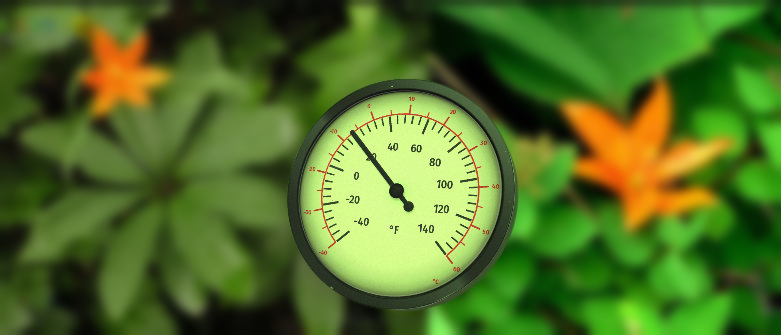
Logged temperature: 20
